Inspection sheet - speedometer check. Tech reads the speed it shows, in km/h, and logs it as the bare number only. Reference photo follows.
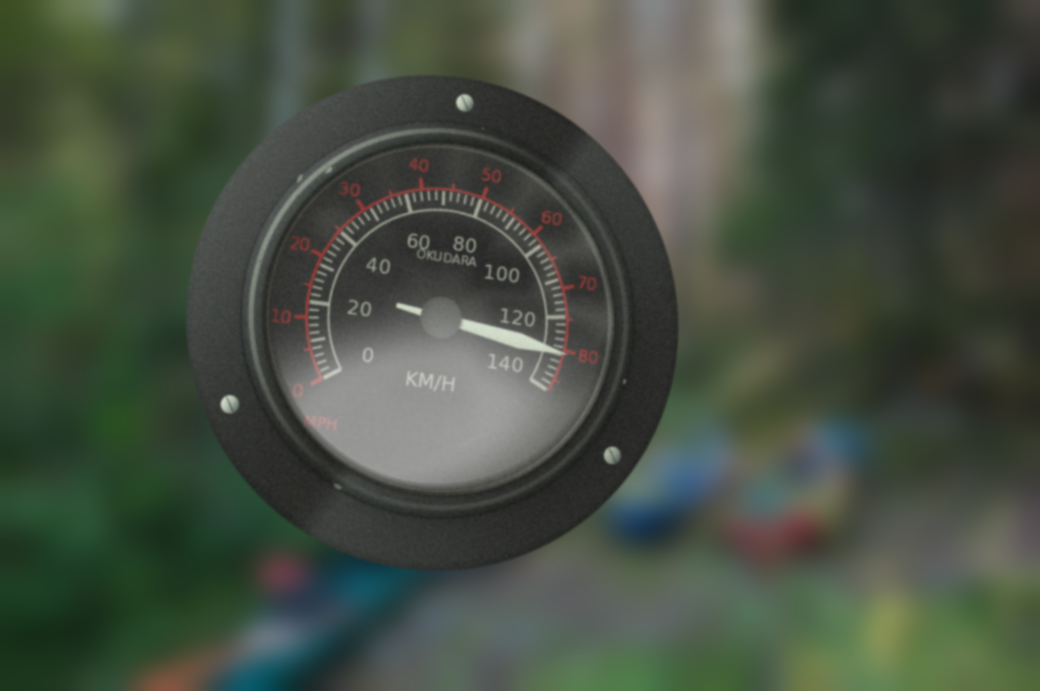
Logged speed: 130
